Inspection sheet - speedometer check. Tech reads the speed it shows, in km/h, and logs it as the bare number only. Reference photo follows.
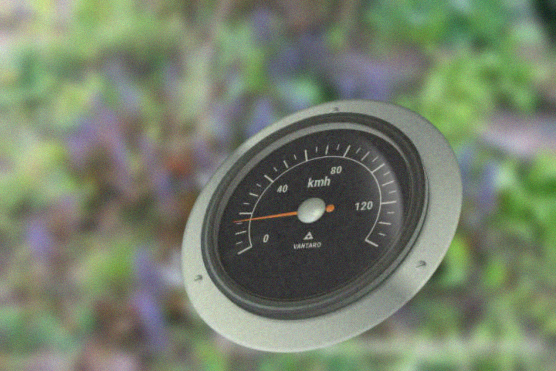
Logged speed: 15
